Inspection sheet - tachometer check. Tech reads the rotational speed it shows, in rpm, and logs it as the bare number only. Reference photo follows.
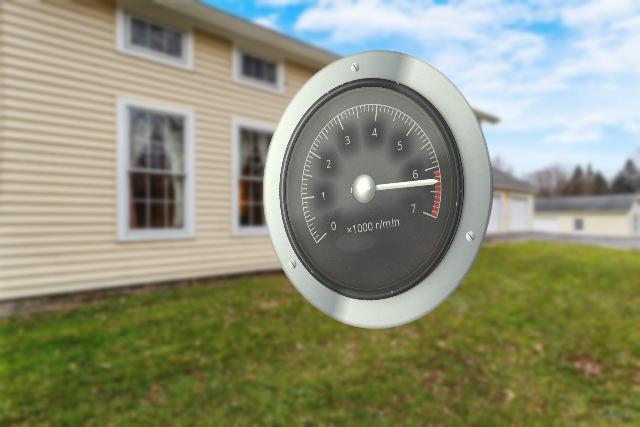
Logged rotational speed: 6300
